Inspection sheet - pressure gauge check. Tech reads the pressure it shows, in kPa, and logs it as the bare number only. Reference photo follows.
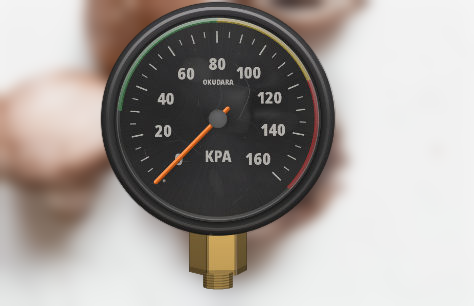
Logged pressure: 0
